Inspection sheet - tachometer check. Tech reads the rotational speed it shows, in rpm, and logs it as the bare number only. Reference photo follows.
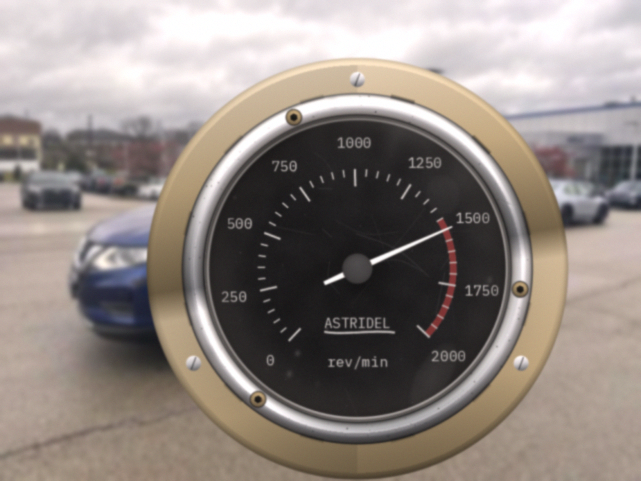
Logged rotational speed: 1500
